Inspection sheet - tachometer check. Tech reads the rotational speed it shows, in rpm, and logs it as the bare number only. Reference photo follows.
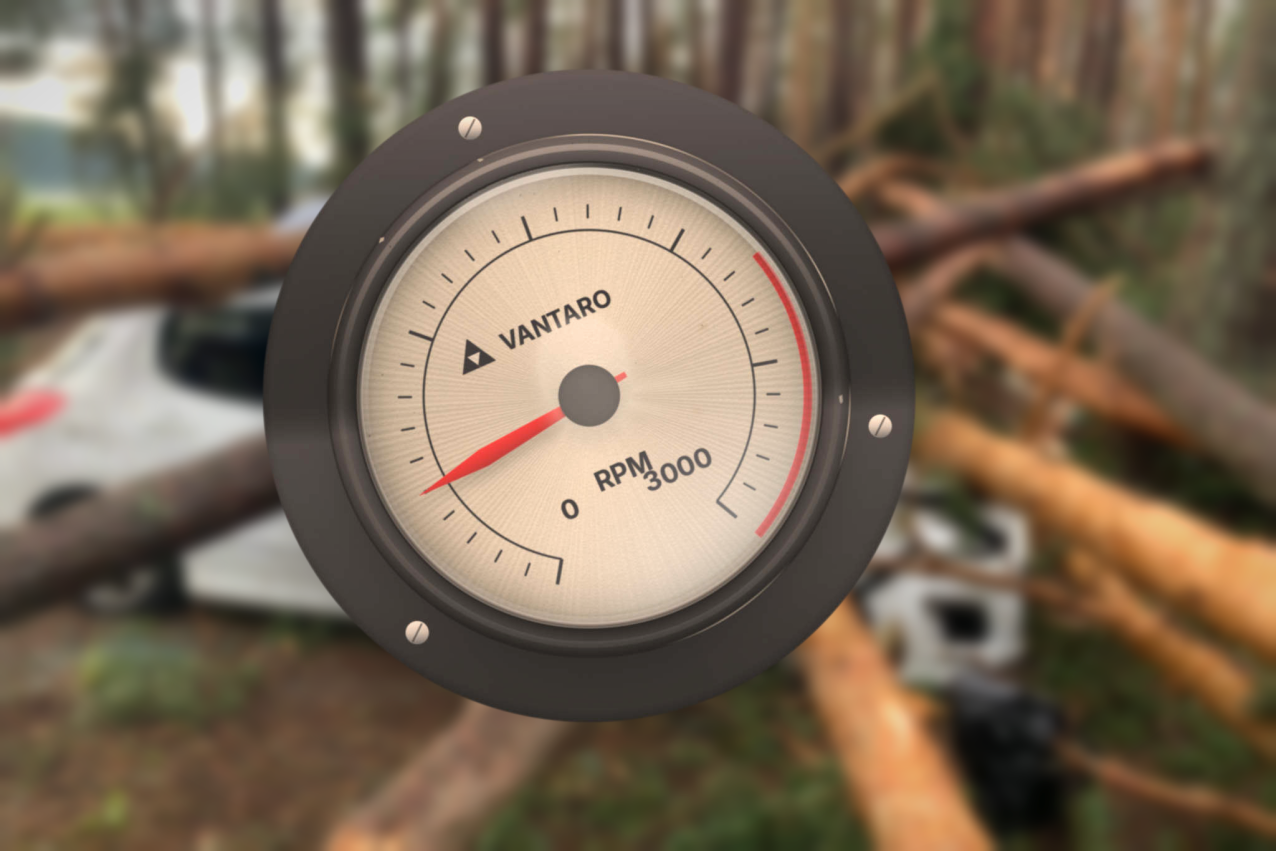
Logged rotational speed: 500
